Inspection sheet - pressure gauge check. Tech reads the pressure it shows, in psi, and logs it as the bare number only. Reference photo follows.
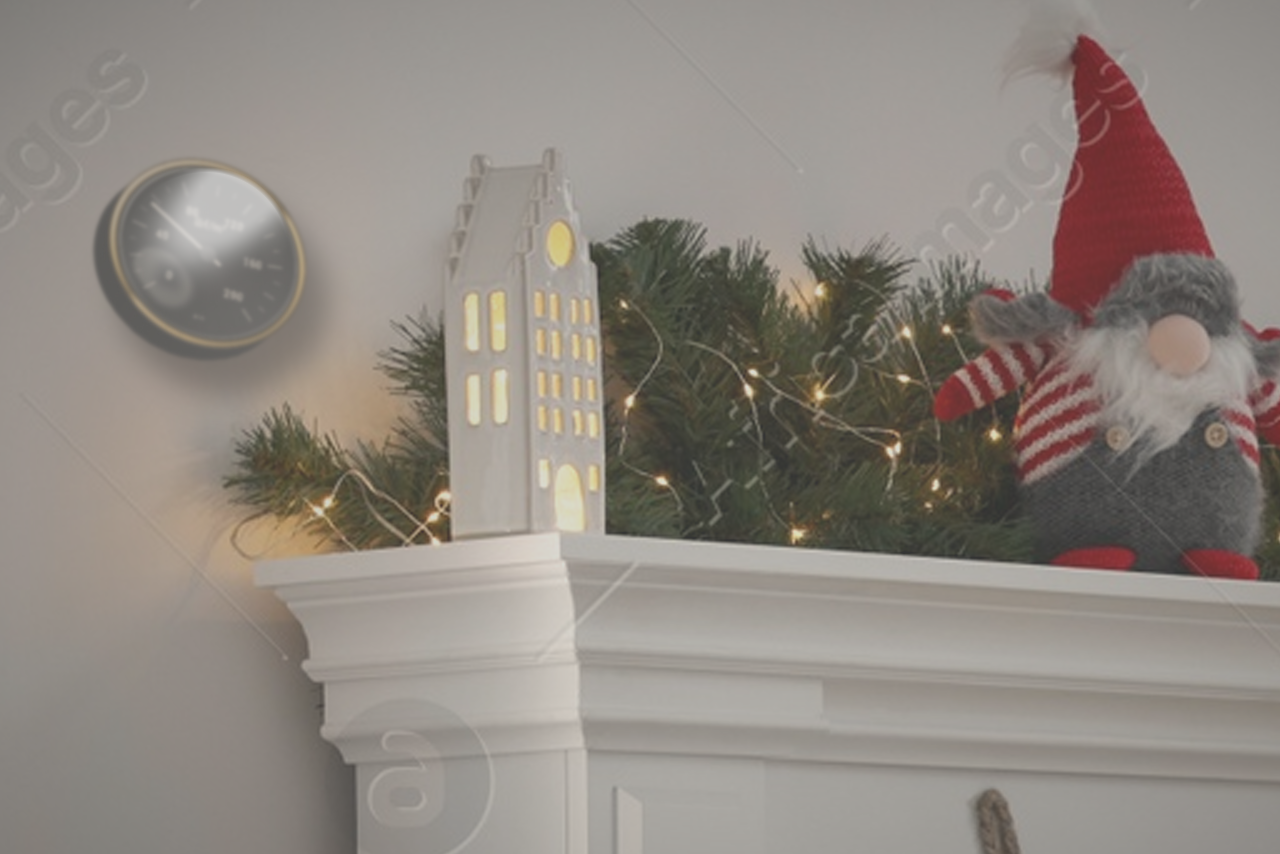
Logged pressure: 55
